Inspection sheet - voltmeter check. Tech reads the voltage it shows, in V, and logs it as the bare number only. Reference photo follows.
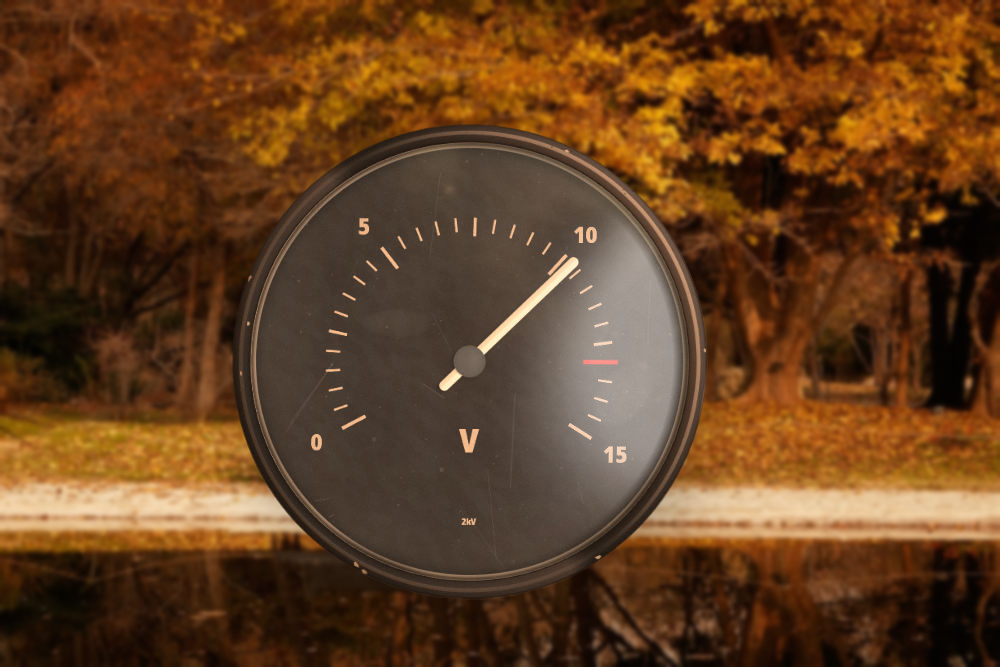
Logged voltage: 10.25
